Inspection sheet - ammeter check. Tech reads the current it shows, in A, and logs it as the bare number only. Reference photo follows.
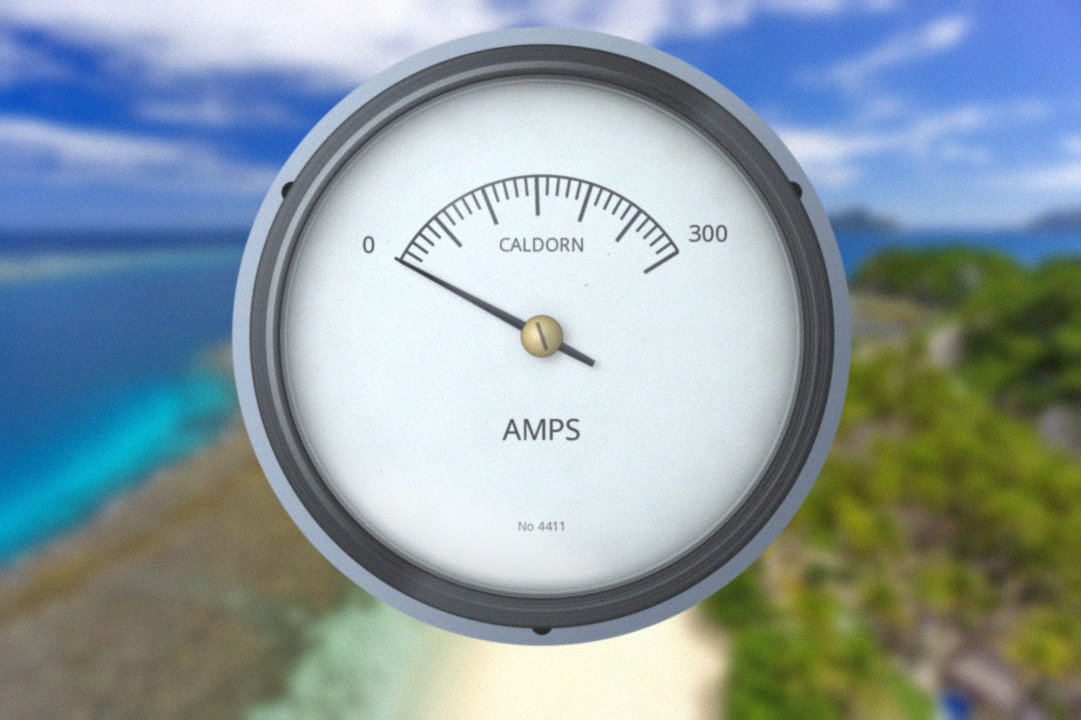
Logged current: 0
